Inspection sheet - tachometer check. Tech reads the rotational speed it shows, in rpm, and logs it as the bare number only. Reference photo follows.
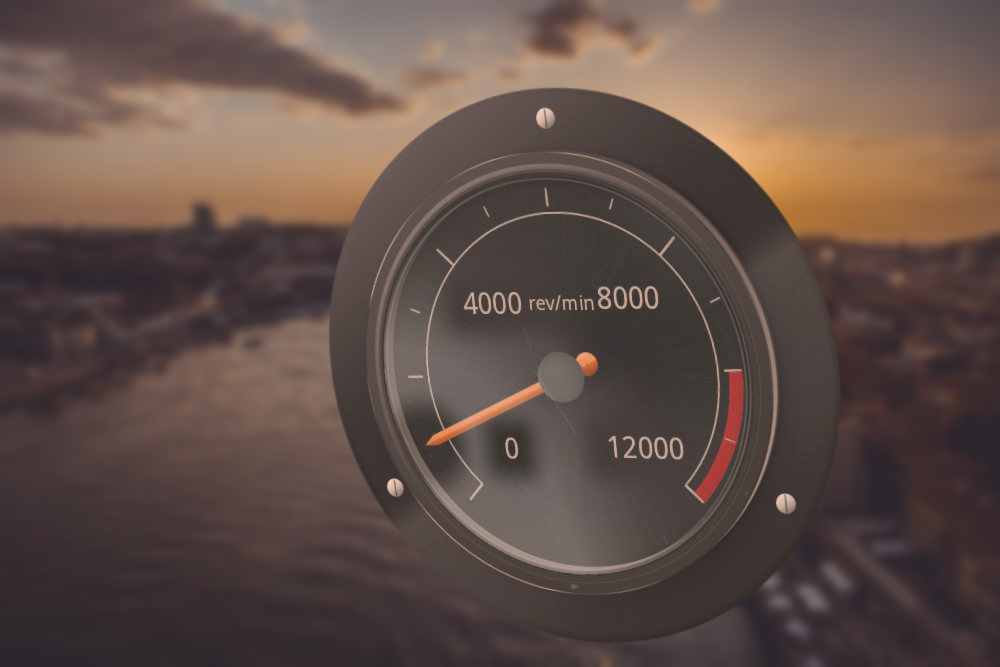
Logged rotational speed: 1000
